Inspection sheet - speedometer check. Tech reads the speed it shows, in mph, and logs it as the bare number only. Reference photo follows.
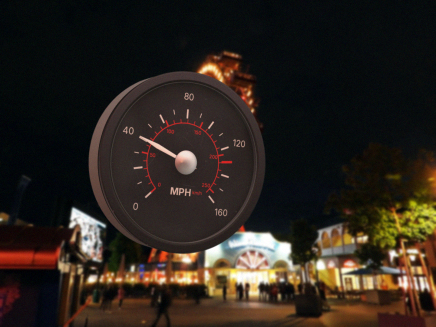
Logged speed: 40
